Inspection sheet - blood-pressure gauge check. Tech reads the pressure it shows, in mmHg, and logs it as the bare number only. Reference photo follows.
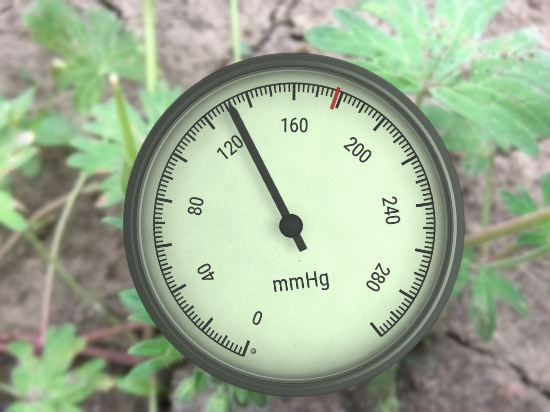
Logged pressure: 132
